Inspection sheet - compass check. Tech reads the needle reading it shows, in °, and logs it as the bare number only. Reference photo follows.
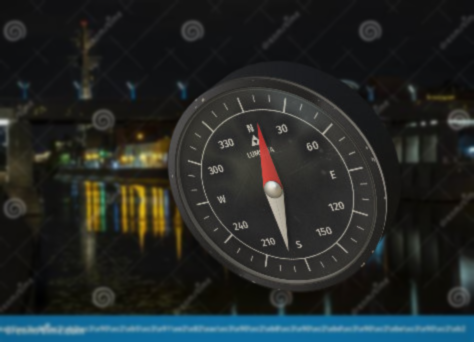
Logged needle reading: 10
